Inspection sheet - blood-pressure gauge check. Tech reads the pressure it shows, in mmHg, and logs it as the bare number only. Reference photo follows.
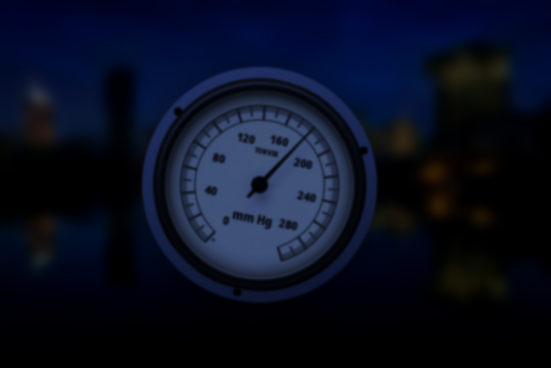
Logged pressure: 180
